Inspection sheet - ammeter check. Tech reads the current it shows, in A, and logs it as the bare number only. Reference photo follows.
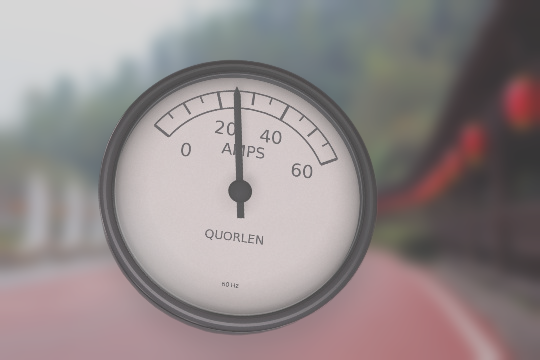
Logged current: 25
